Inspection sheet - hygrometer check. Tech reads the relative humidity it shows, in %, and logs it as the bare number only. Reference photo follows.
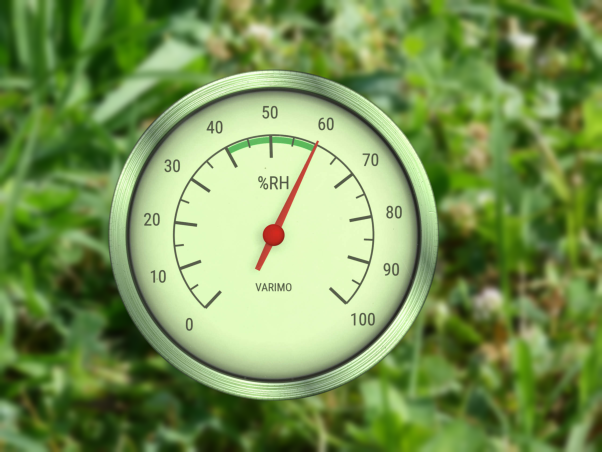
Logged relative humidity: 60
